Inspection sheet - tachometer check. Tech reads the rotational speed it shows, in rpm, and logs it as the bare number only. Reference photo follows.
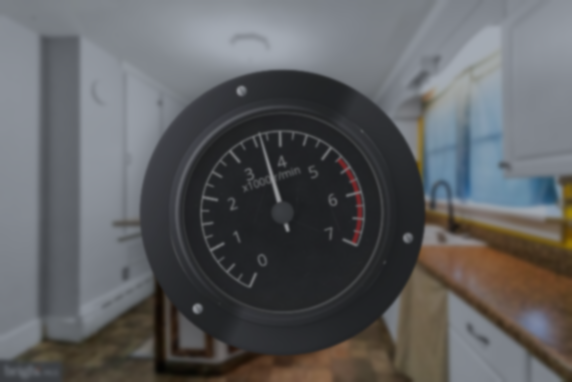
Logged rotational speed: 3625
